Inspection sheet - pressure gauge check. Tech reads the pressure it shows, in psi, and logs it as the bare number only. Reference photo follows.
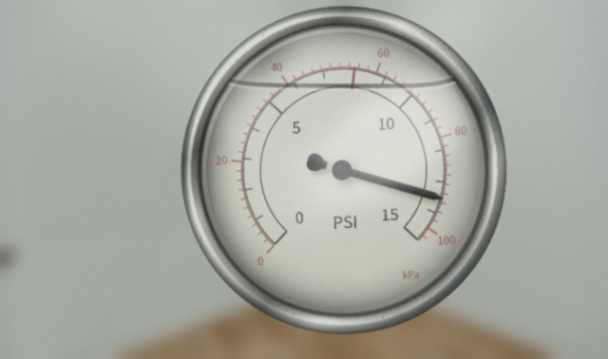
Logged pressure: 13.5
